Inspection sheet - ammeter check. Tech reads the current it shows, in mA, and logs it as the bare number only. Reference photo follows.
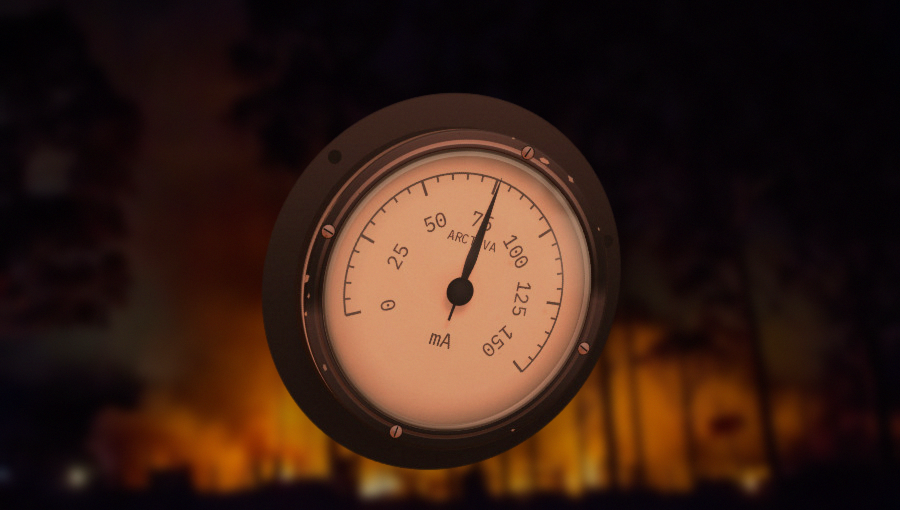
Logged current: 75
